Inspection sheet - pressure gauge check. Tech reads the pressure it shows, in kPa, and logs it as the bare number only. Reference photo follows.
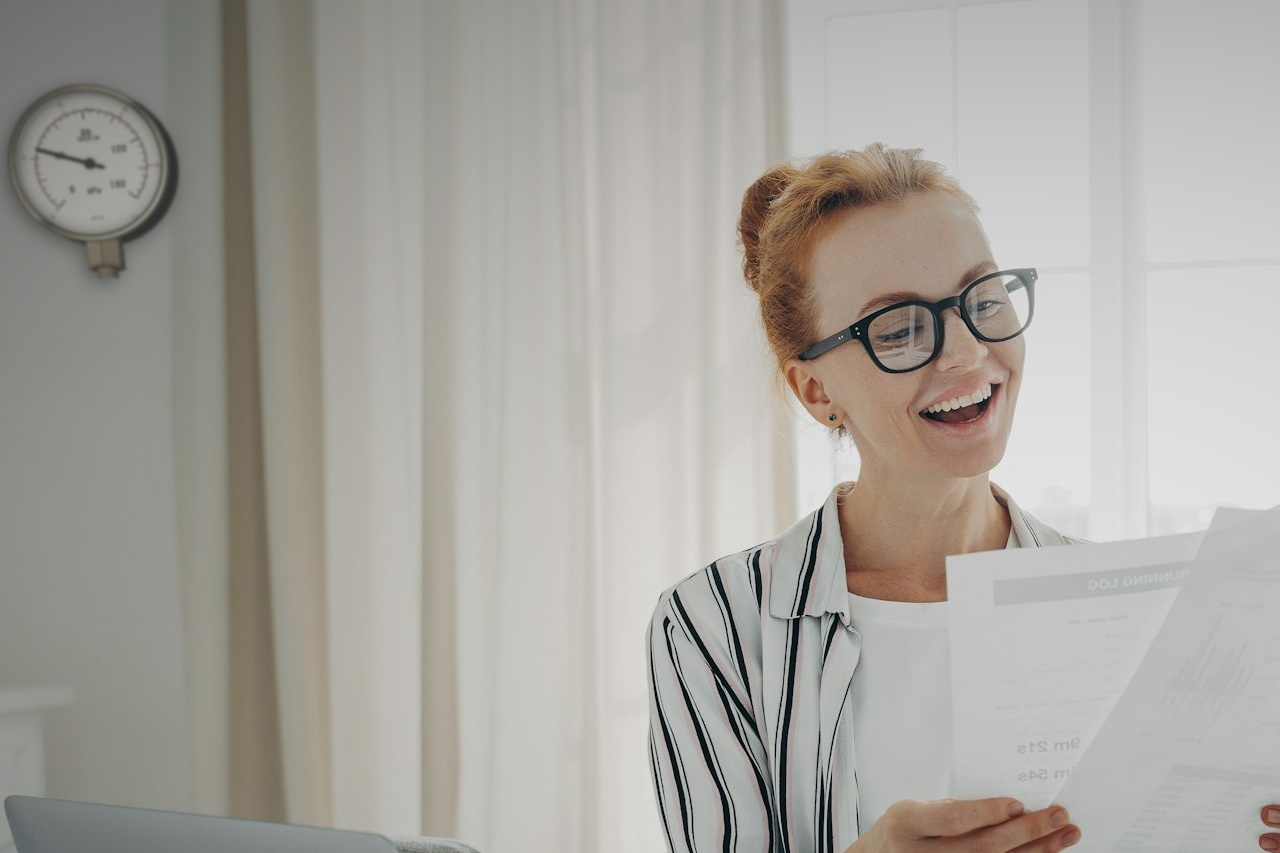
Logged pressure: 40
